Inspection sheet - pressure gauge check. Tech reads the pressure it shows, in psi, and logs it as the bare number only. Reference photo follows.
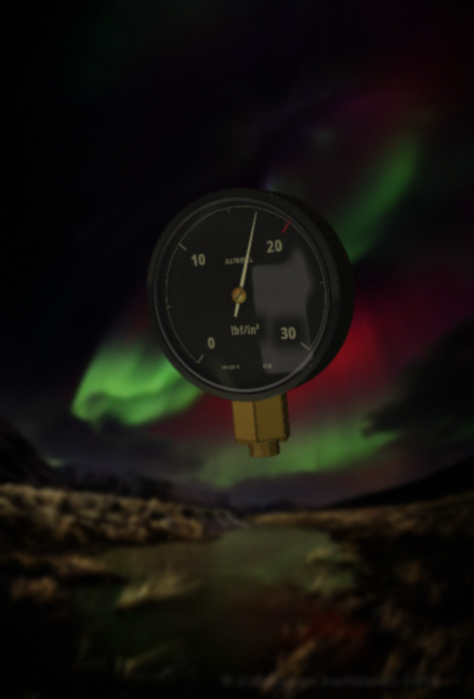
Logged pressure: 17.5
